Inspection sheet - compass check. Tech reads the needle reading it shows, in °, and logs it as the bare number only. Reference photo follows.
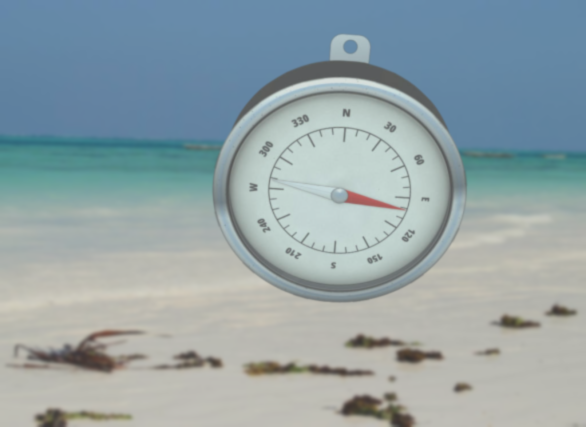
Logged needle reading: 100
